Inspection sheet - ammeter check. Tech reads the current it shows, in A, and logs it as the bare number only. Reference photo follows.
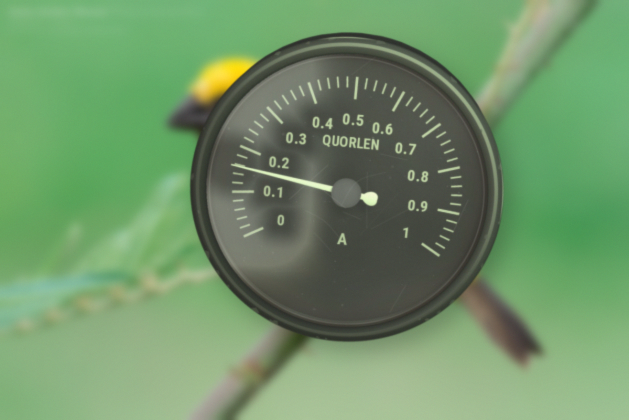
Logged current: 0.16
